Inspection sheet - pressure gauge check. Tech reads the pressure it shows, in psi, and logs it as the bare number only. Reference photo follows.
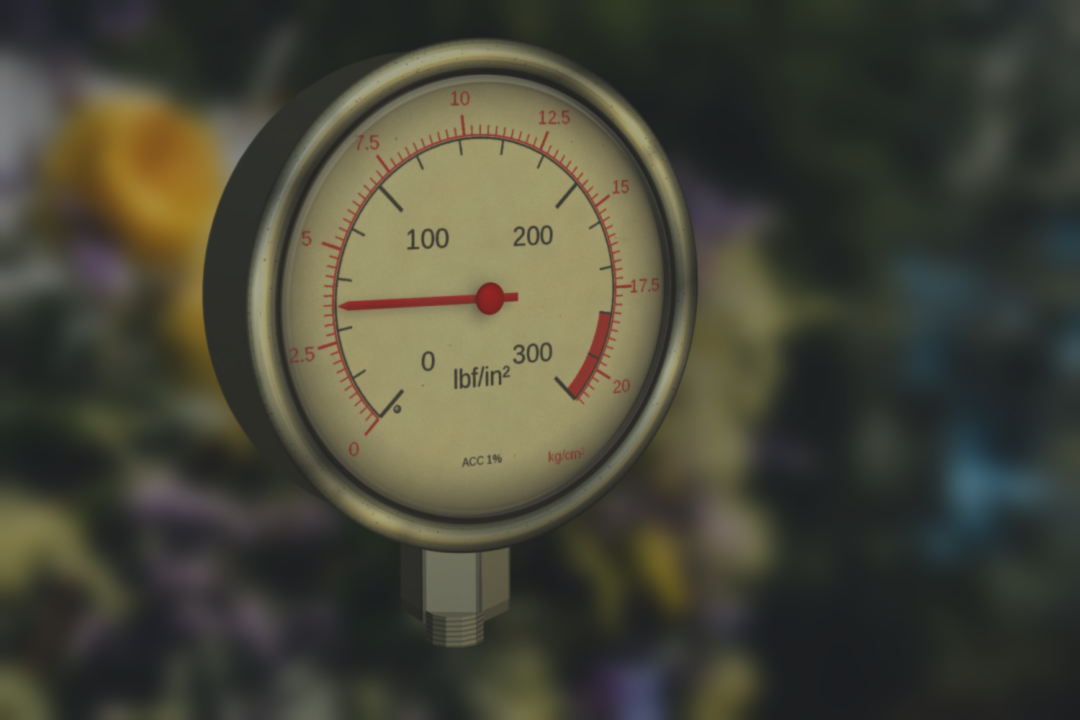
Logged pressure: 50
